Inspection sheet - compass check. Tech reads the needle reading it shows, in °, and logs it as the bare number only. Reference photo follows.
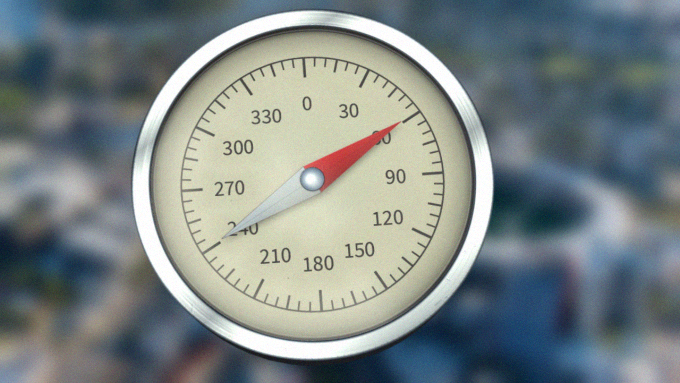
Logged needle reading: 60
